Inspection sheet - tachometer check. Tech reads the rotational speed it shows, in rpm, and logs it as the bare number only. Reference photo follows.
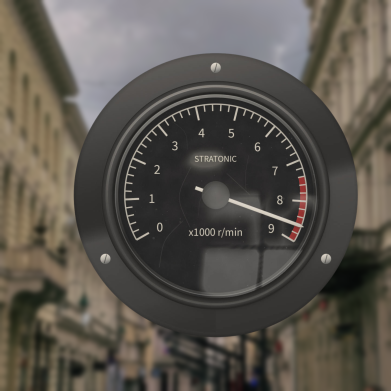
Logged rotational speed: 8600
